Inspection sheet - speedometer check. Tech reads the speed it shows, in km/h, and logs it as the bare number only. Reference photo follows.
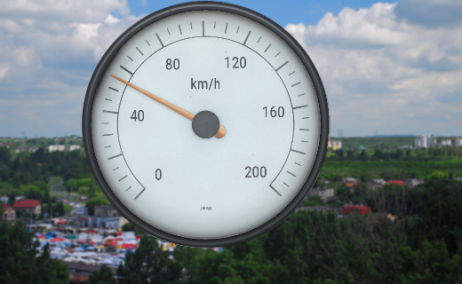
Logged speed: 55
